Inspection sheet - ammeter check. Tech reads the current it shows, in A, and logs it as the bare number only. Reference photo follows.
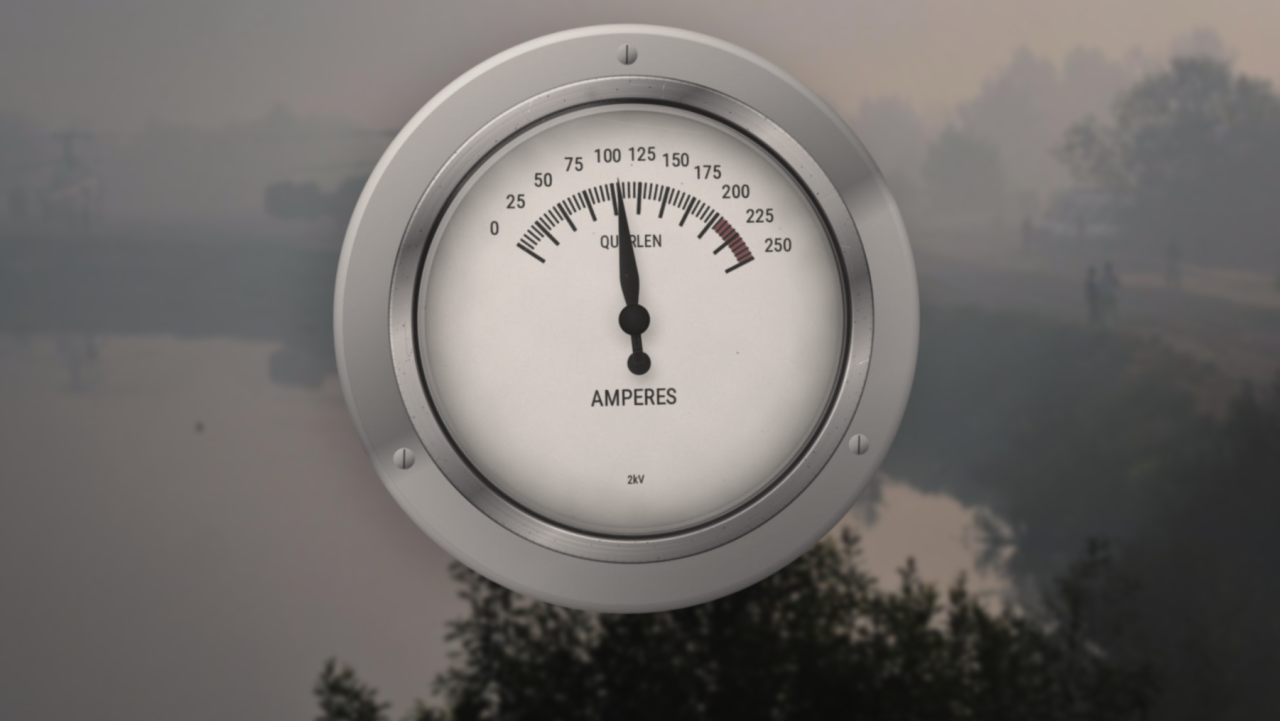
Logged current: 105
